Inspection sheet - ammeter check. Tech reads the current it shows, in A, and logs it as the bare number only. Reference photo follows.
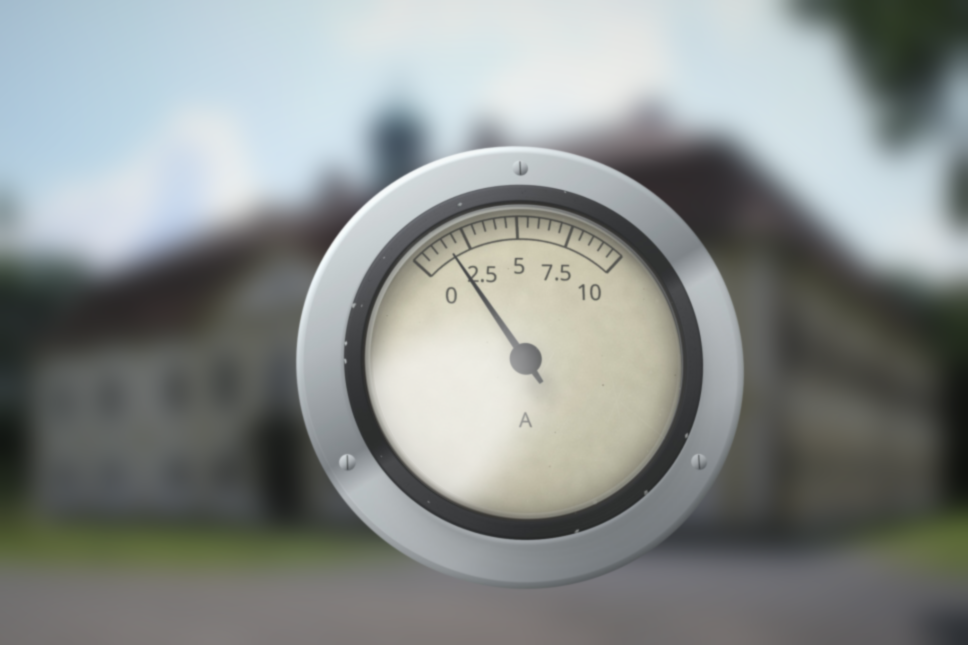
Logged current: 1.5
